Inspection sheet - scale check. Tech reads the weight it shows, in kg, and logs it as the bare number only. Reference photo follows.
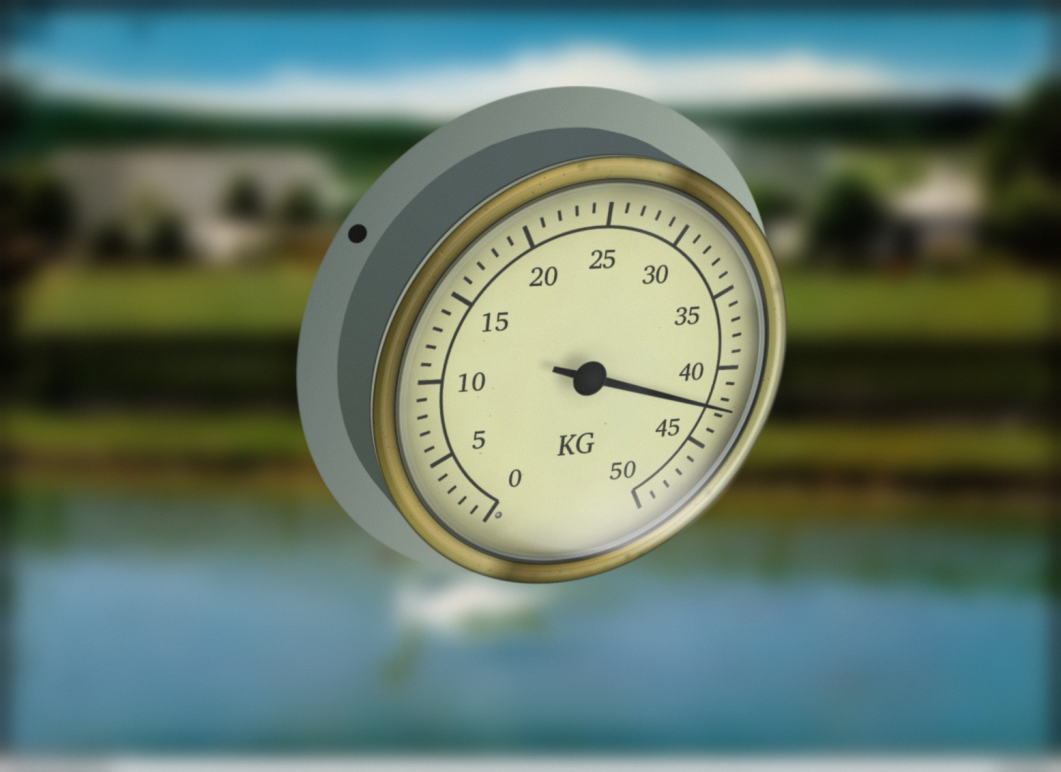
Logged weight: 42.5
